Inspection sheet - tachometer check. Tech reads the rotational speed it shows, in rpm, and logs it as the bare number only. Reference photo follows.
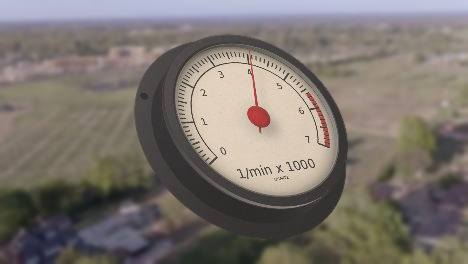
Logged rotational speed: 4000
